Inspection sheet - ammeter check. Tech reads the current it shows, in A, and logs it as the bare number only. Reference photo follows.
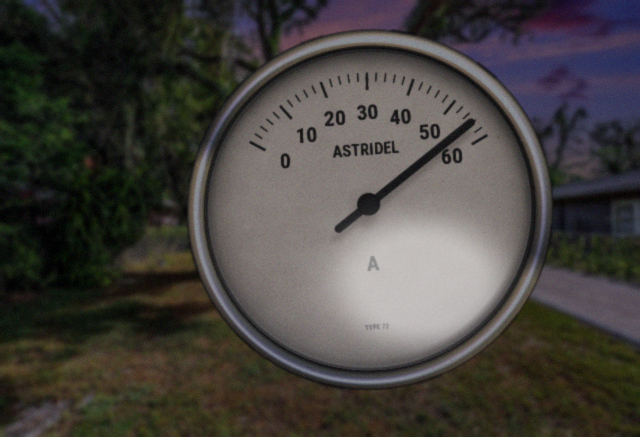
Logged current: 56
